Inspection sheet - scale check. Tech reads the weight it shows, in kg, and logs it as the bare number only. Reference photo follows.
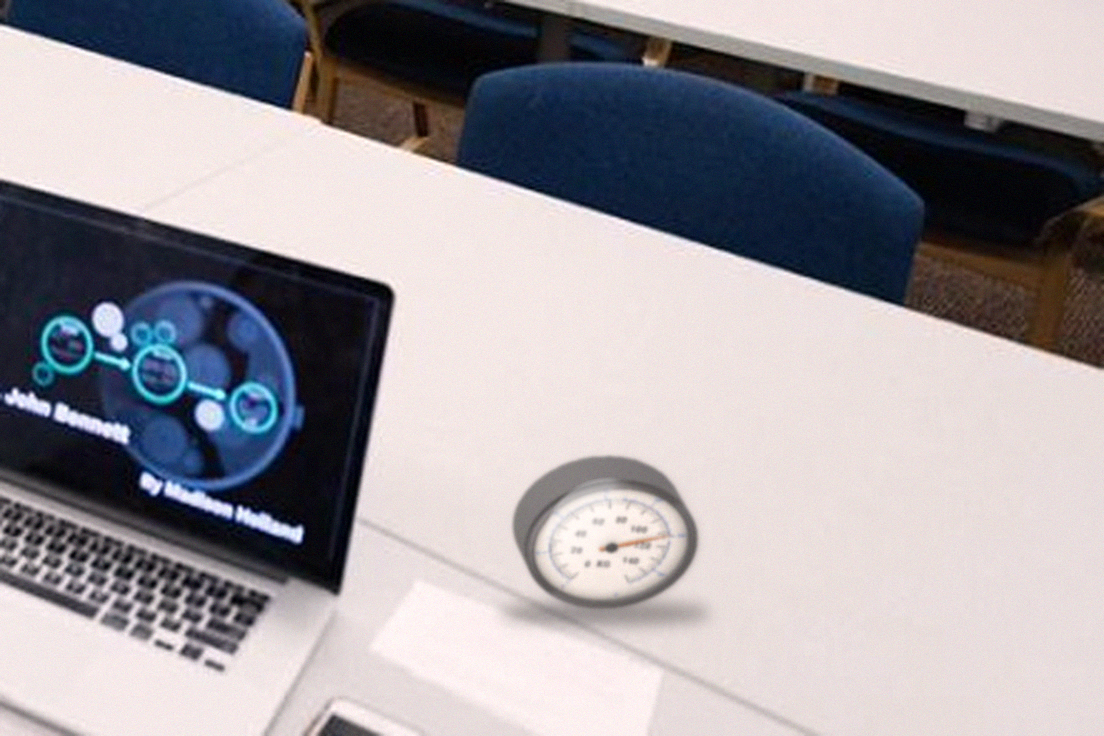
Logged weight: 110
